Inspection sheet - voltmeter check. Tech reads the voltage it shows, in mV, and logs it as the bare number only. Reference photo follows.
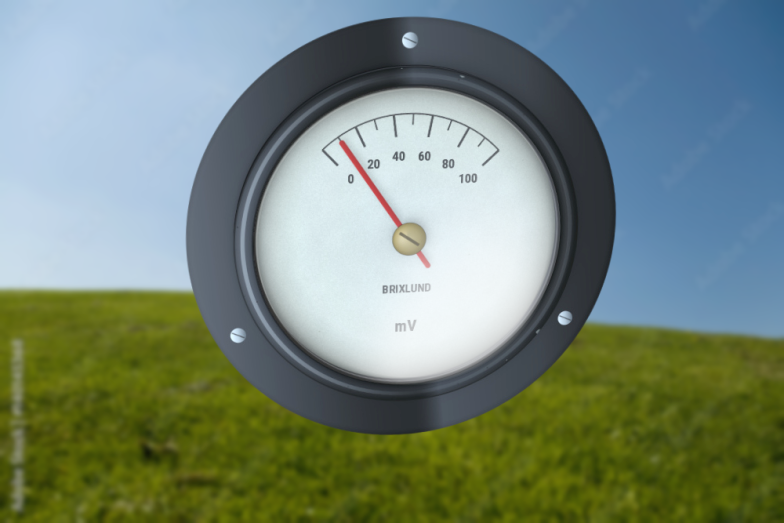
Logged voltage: 10
